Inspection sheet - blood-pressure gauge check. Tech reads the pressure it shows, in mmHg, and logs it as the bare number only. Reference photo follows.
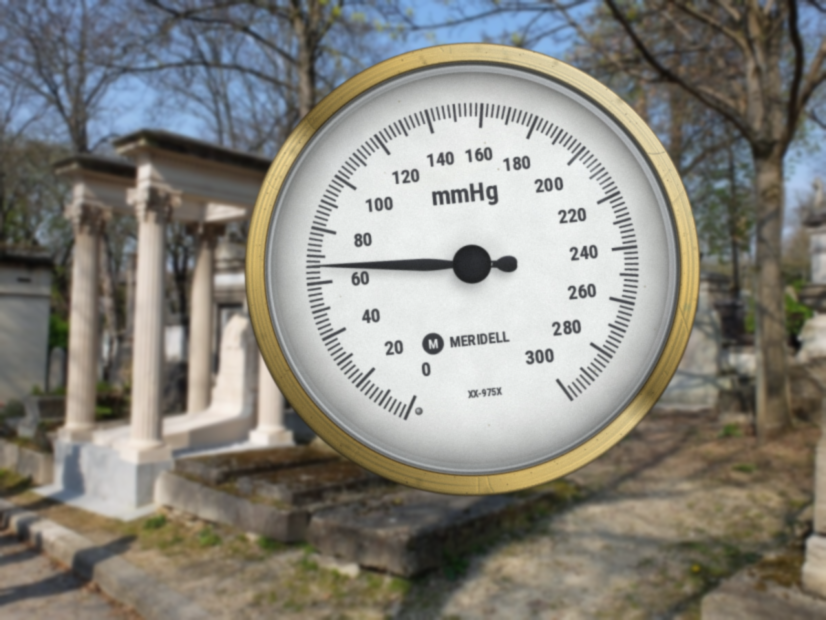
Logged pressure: 66
